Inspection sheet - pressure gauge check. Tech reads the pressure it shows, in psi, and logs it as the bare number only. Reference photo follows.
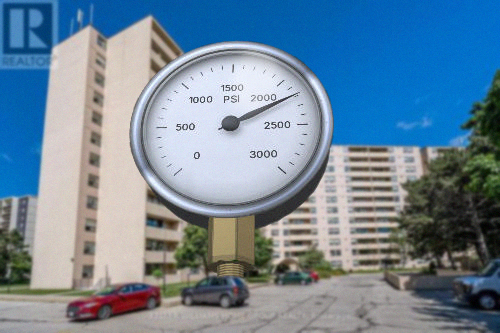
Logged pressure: 2200
